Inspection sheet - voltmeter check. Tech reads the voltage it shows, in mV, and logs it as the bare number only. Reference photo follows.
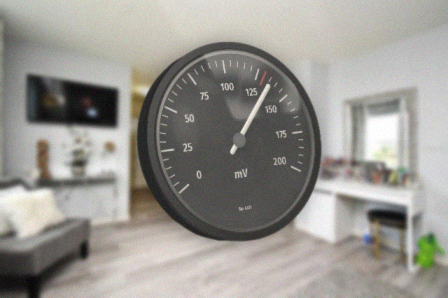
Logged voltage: 135
